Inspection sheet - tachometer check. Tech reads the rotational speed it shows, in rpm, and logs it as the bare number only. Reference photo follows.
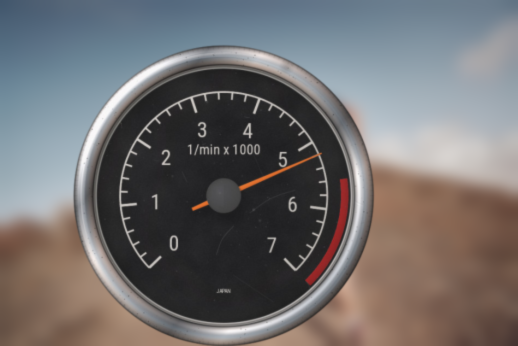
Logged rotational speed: 5200
